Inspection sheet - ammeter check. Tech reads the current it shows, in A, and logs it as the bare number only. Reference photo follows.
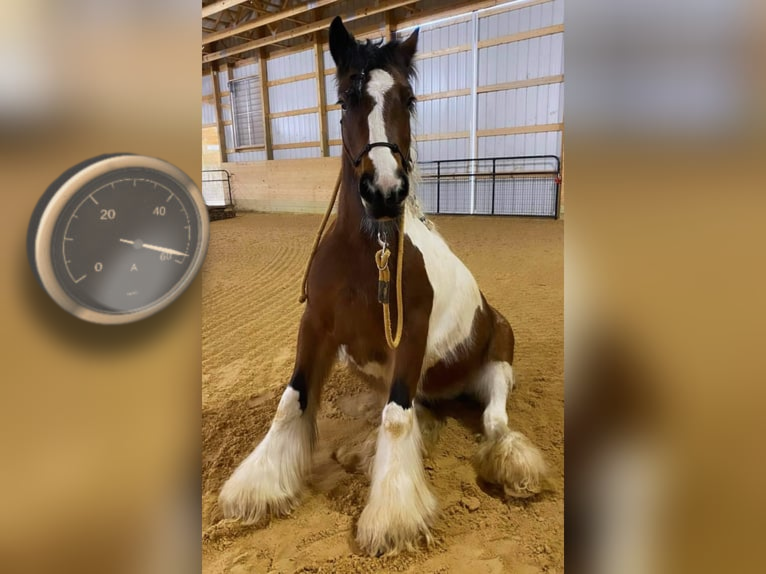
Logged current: 57.5
